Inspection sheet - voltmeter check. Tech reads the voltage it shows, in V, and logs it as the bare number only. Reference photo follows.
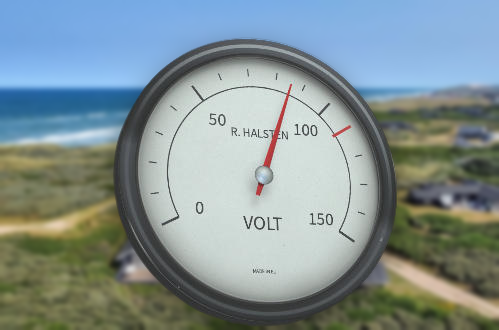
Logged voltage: 85
